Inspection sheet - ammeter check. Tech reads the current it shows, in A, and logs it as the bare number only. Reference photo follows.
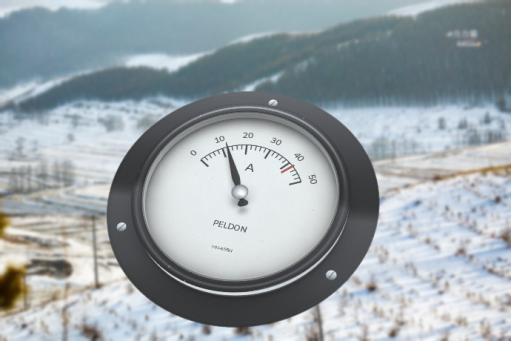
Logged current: 12
